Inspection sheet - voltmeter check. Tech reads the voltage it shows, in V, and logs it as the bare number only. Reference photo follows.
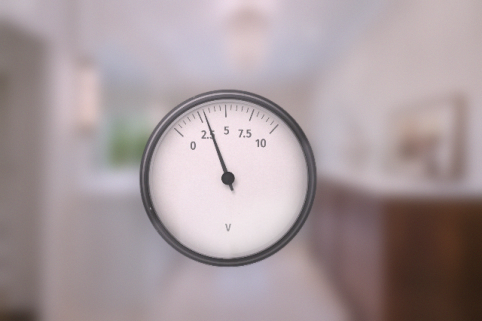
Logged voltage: 3
